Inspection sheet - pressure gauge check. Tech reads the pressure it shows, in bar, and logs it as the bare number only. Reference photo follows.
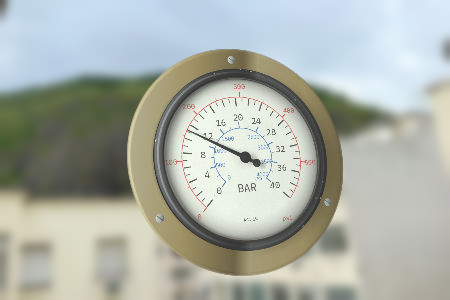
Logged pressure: 11
